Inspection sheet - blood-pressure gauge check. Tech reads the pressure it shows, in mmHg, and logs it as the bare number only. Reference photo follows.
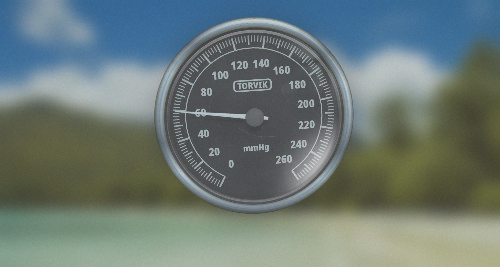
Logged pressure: 60
